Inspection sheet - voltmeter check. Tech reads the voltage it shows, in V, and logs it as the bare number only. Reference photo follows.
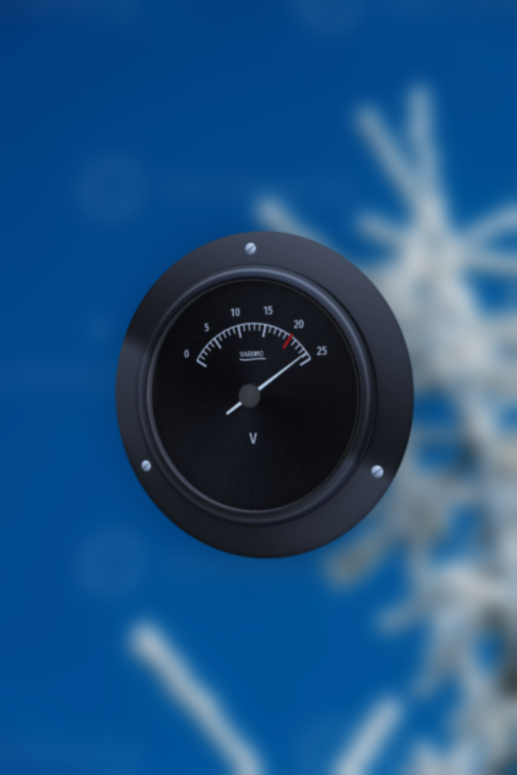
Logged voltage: 24
